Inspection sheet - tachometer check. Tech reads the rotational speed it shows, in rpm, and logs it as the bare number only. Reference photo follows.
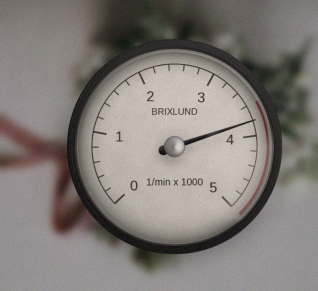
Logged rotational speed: 3800
